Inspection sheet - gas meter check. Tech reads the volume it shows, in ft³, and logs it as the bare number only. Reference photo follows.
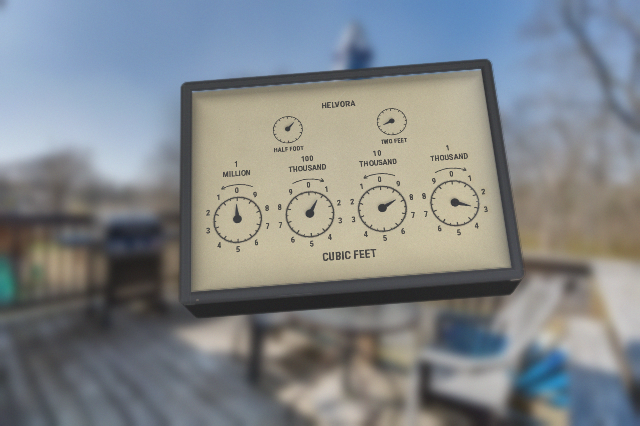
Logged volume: 8300
